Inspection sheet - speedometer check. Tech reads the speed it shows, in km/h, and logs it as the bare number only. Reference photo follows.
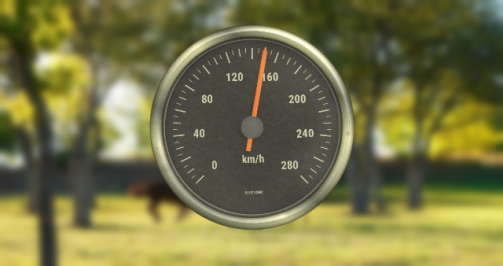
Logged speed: 150
